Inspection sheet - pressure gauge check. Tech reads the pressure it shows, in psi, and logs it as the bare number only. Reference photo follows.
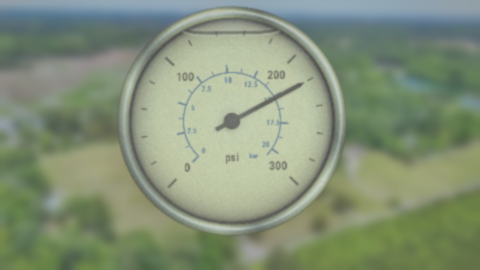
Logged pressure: 220
